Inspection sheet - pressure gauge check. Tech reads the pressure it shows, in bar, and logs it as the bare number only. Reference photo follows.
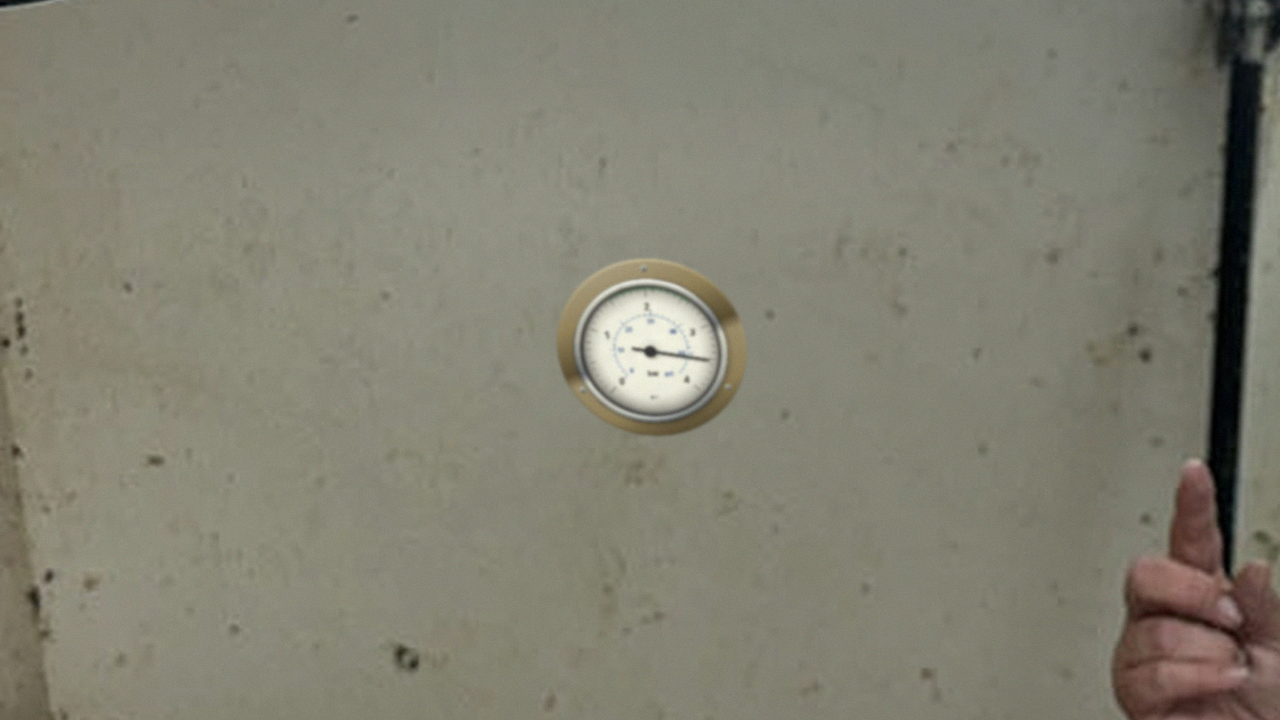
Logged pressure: 3.5
